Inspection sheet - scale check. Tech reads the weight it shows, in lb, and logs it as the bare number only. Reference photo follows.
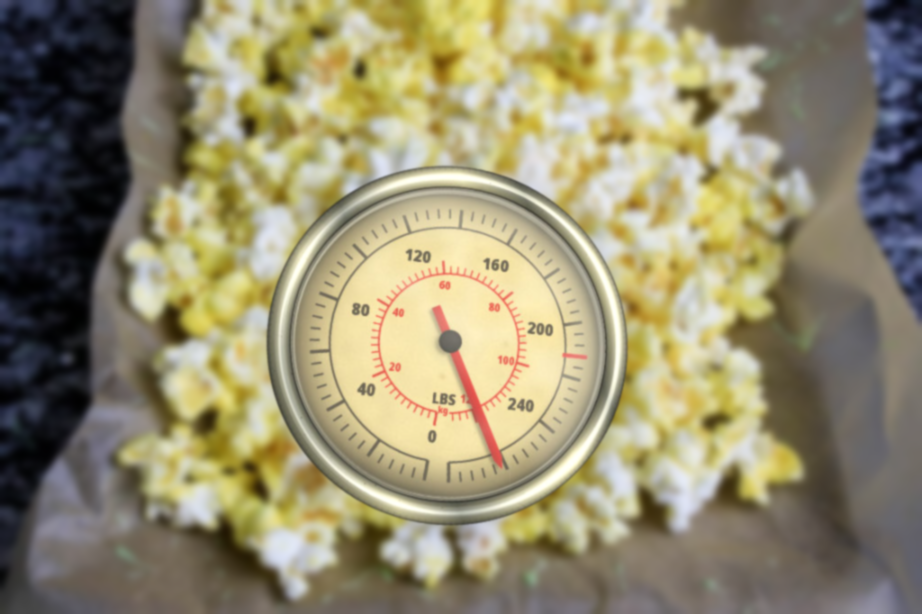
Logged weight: 262
